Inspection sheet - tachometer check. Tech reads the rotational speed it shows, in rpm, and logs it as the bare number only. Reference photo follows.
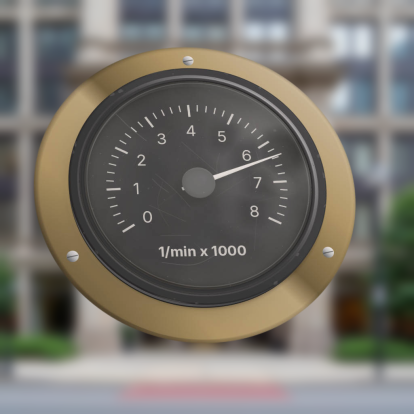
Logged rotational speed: 6400
